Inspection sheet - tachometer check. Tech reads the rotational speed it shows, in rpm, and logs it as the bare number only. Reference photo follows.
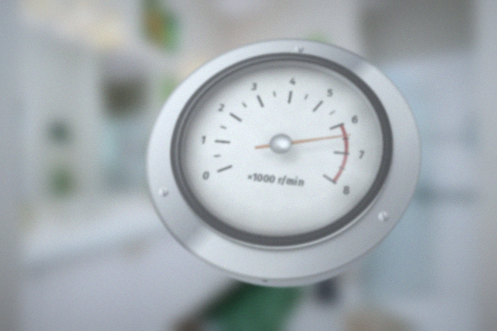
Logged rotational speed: 6500
